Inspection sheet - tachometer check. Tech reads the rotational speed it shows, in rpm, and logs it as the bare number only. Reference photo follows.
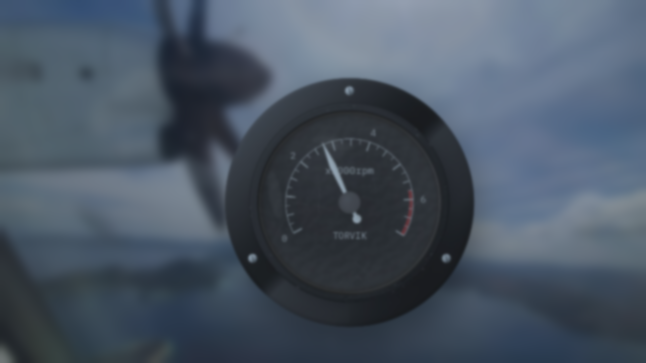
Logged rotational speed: 2750
